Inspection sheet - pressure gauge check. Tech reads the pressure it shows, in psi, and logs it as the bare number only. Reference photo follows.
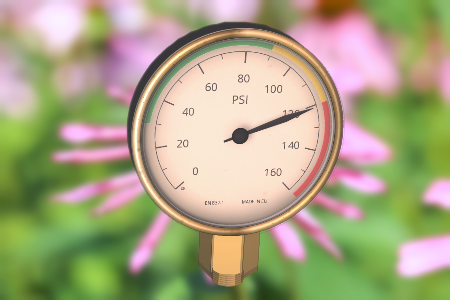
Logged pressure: 120
